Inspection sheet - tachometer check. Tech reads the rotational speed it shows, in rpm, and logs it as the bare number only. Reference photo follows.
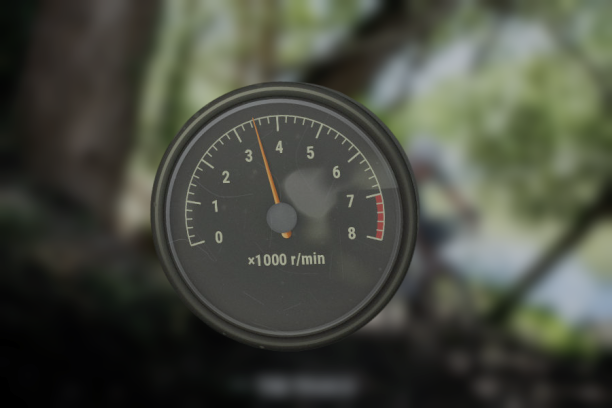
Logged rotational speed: 3500
